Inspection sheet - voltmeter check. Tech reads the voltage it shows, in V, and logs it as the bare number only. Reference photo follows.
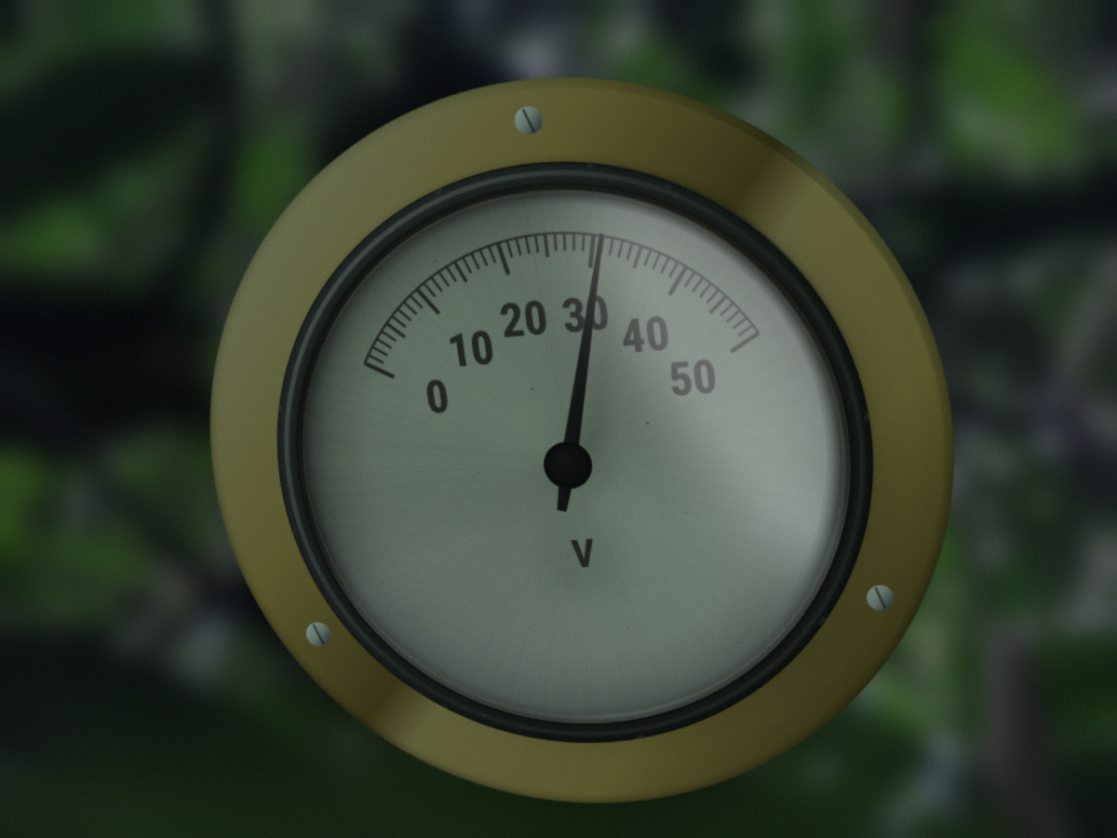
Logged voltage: 31
